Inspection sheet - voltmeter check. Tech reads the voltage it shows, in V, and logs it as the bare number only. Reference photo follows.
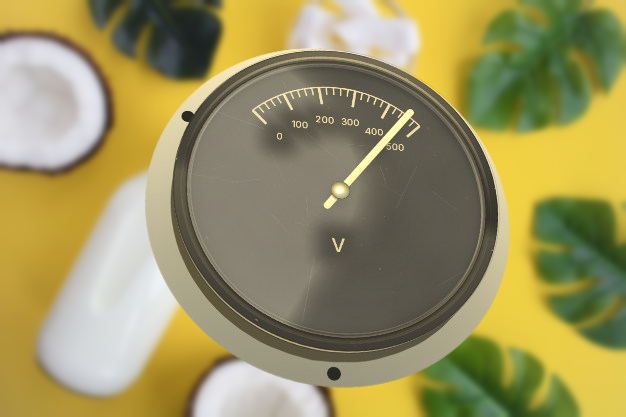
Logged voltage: 460
